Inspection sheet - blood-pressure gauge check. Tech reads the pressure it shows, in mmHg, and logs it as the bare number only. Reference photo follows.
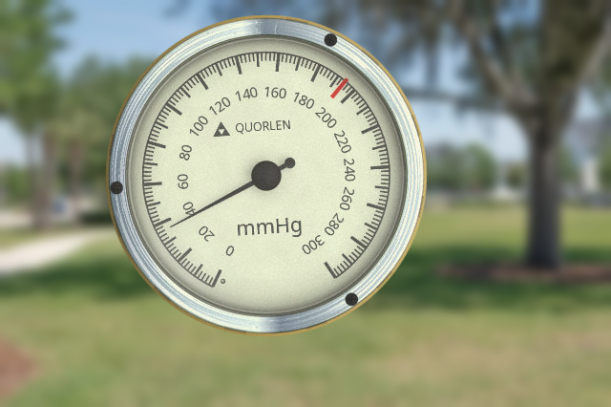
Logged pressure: 36
